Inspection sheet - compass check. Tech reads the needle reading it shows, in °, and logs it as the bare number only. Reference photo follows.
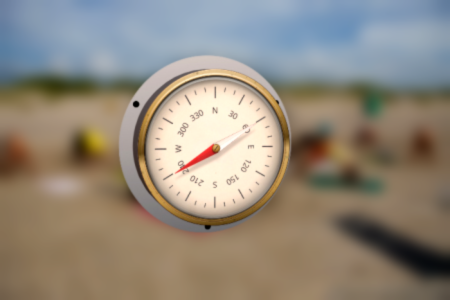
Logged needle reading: 240
